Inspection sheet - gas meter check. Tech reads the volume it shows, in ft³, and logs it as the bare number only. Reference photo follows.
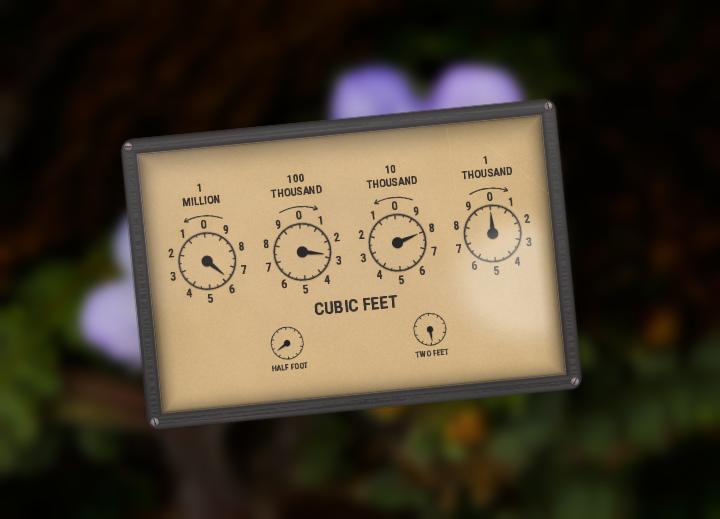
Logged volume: 628000
